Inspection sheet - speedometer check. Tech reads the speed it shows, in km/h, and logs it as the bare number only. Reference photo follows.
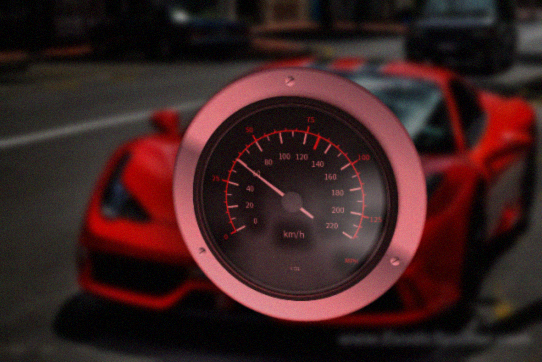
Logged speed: 60
